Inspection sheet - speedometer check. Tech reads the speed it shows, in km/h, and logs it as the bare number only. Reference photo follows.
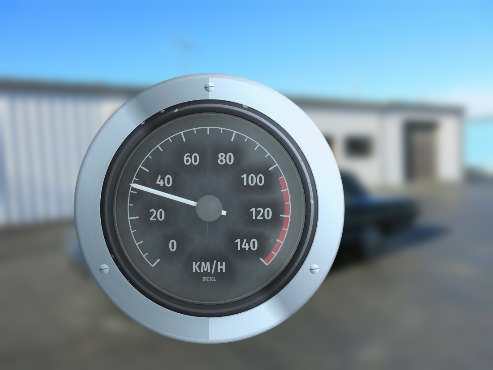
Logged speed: 32.5
